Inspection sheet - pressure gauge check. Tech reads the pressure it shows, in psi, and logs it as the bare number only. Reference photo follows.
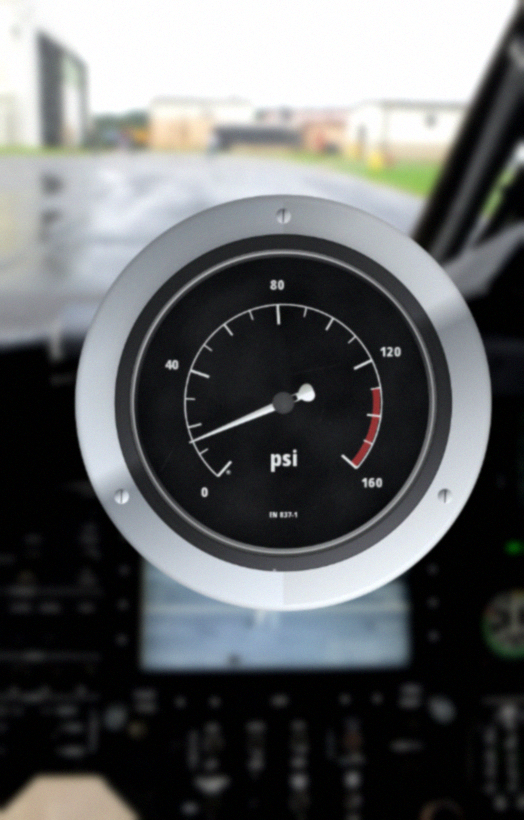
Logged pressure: 15
